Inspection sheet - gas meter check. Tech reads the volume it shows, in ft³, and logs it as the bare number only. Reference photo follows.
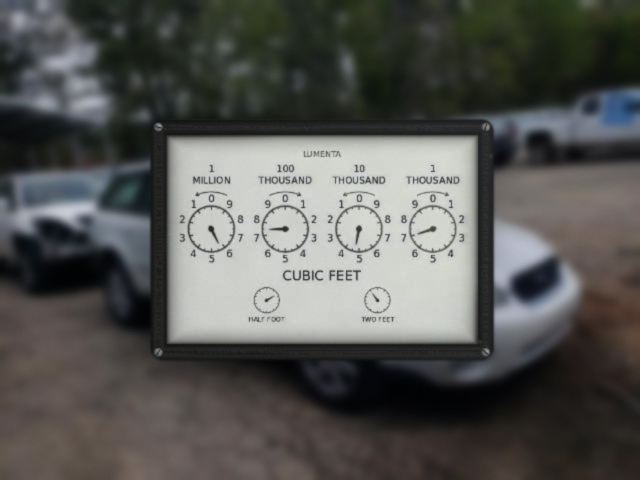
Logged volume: 574700
